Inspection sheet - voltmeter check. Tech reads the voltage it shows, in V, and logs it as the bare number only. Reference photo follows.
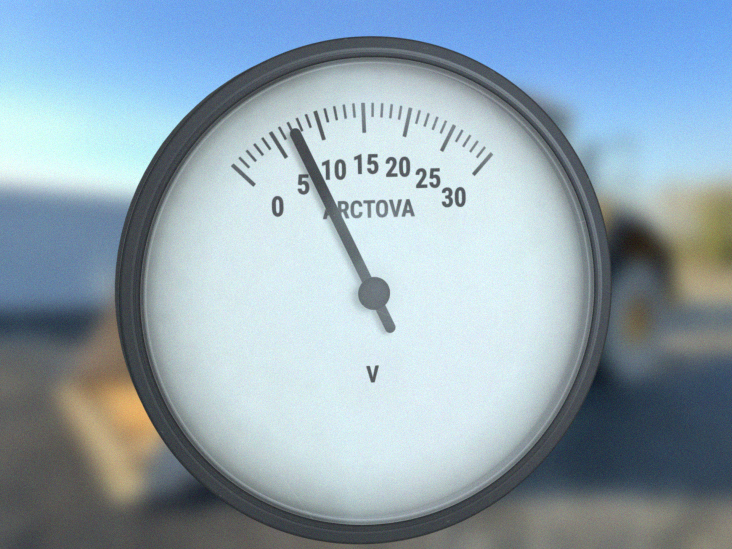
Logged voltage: 7
